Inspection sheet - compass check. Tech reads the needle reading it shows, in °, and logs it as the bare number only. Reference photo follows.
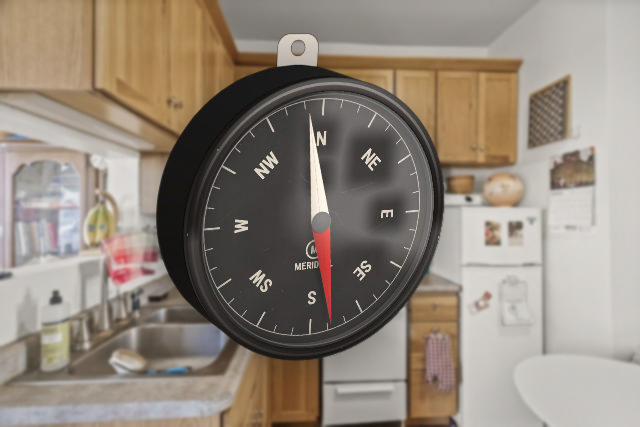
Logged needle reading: 170
